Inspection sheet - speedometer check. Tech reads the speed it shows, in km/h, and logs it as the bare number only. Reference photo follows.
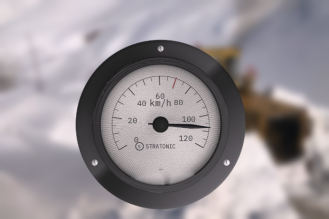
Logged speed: 107.5
